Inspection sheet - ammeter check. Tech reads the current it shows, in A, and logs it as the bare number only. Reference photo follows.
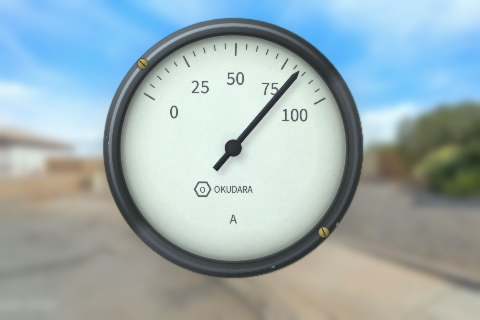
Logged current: 82.5
